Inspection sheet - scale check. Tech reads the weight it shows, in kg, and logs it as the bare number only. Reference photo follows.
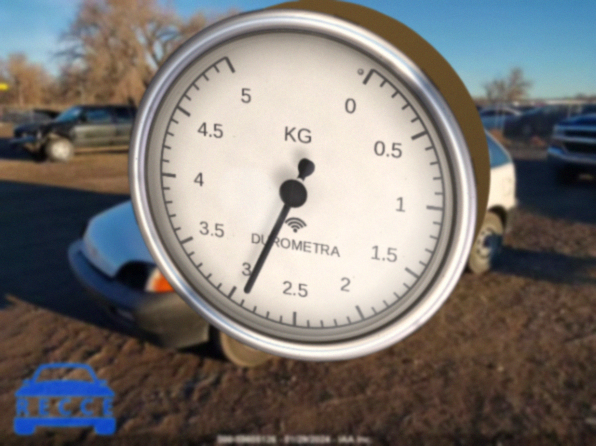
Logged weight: 2.9
